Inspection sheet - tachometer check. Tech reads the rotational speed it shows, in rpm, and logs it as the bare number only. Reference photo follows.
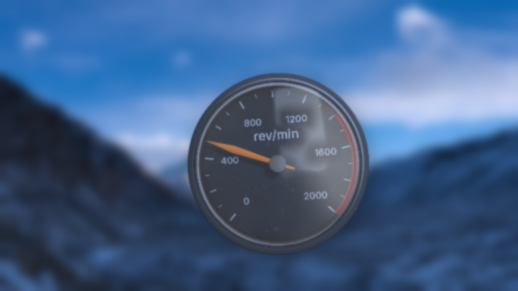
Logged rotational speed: 500
